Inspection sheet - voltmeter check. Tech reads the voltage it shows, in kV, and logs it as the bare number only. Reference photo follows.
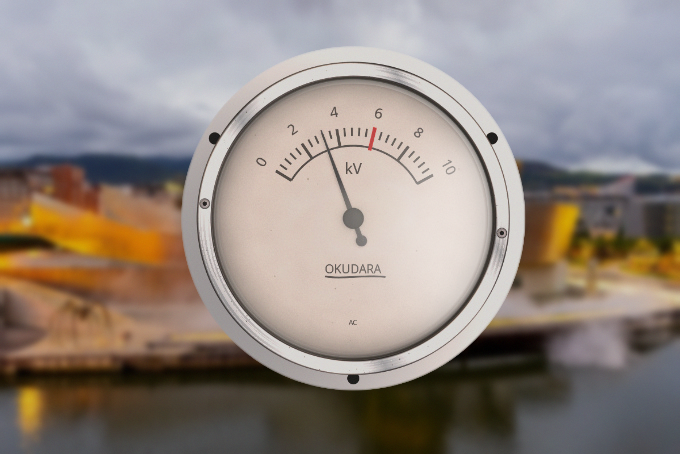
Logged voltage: 3.2
